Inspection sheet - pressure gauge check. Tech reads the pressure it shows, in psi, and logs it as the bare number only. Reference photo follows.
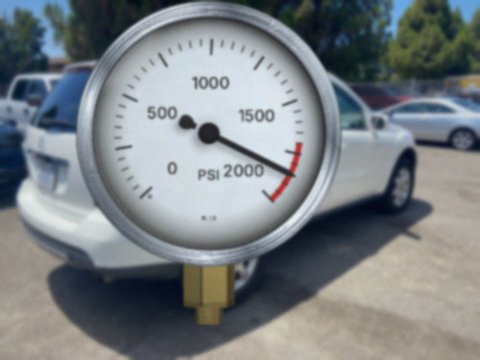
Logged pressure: 1850
